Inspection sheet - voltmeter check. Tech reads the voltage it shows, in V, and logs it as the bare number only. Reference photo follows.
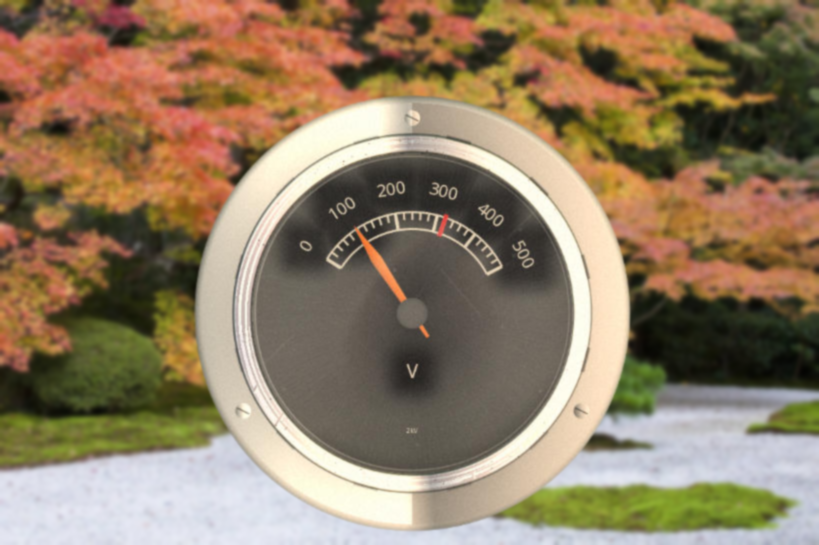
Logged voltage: 100
